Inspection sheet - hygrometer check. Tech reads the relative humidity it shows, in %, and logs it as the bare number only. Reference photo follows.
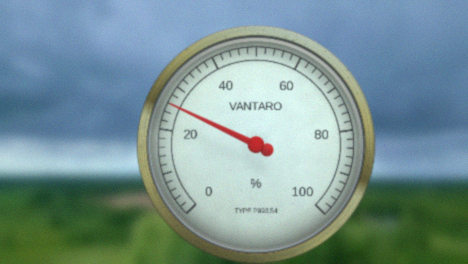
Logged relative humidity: 26
